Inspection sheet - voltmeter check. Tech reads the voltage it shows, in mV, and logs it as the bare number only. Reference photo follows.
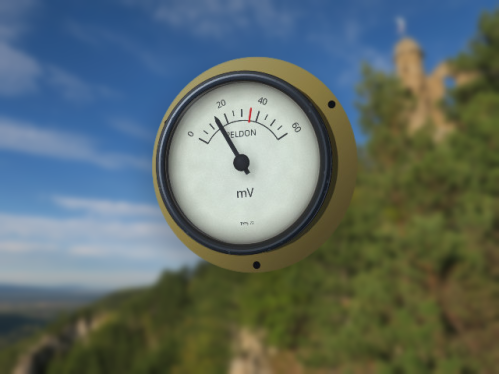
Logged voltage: 15
